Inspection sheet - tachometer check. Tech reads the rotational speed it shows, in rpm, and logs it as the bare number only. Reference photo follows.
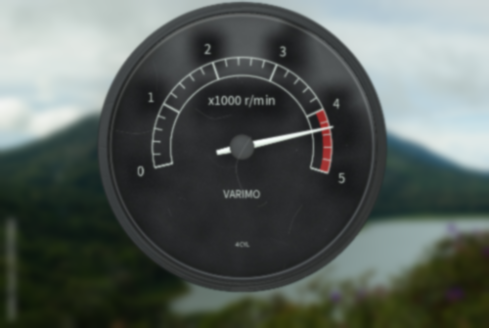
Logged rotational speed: 4300
